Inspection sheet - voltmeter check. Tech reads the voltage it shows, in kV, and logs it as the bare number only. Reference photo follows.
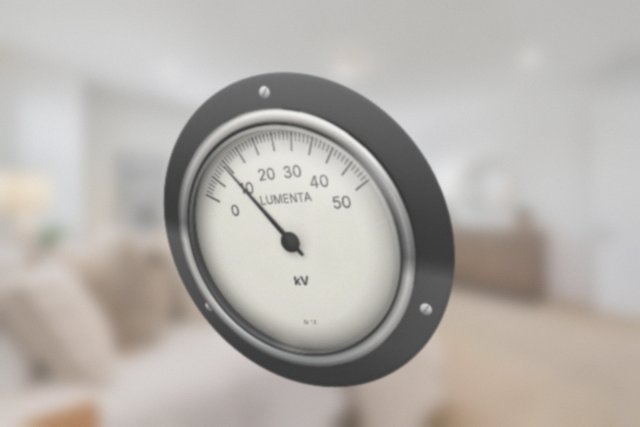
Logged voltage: 10
